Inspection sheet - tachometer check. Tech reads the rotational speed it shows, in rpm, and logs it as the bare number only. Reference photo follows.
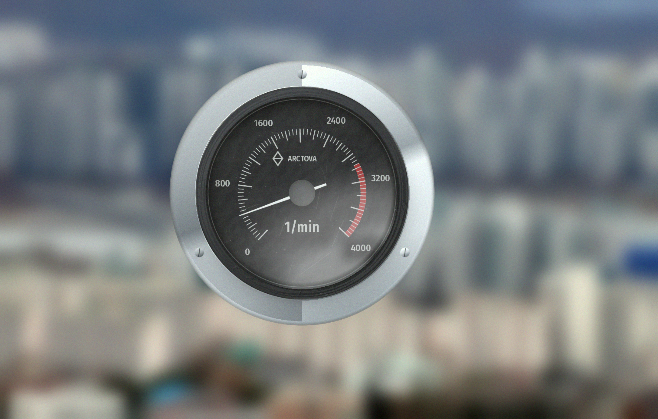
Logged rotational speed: 400
